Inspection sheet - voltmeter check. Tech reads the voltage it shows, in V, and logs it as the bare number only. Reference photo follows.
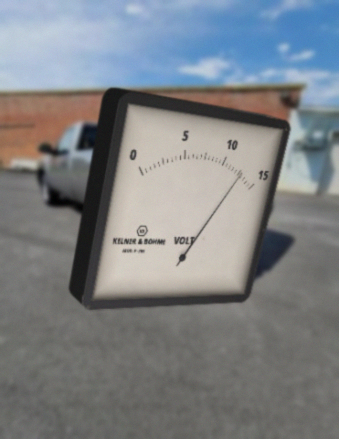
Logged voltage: 12.5
